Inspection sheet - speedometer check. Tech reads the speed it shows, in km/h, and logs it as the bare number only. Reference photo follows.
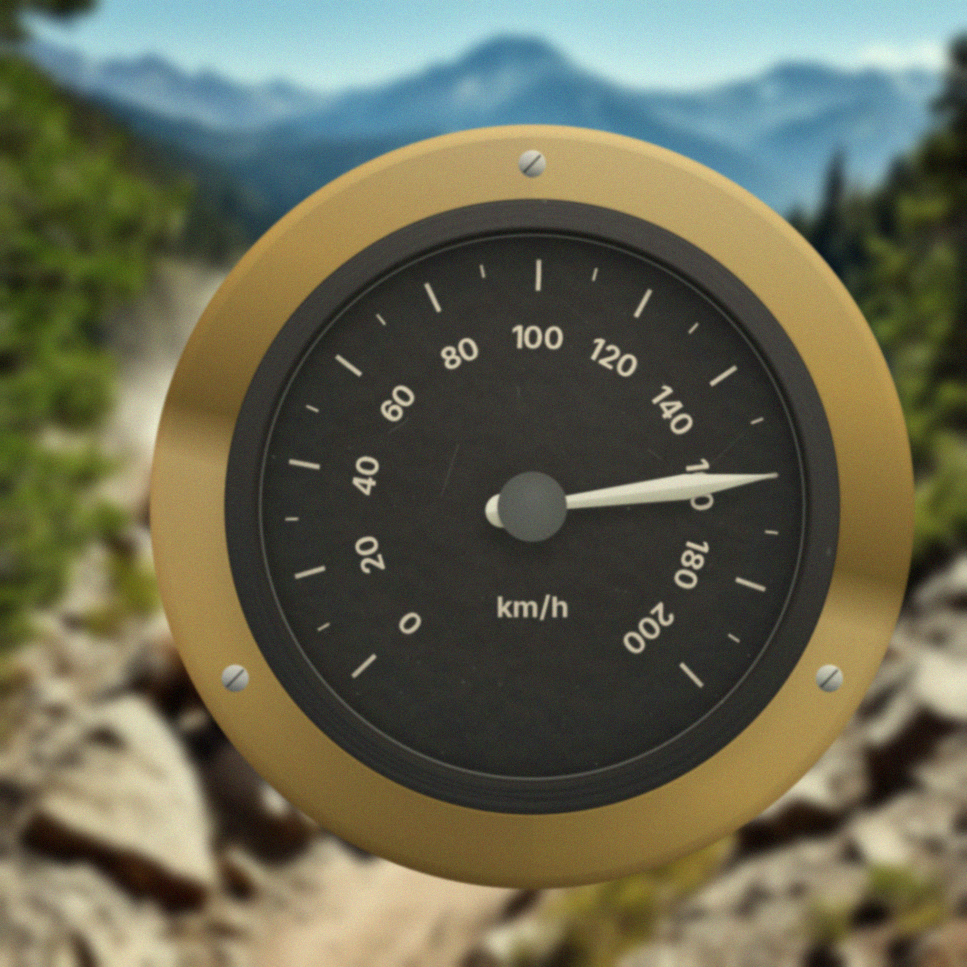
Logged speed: 160
